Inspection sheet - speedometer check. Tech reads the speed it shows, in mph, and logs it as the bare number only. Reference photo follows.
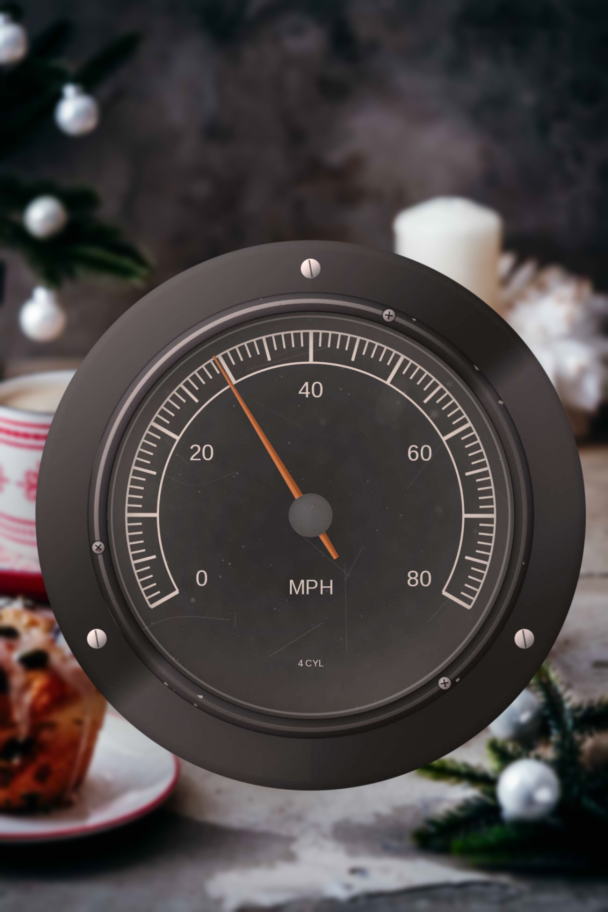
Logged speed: 29.5
